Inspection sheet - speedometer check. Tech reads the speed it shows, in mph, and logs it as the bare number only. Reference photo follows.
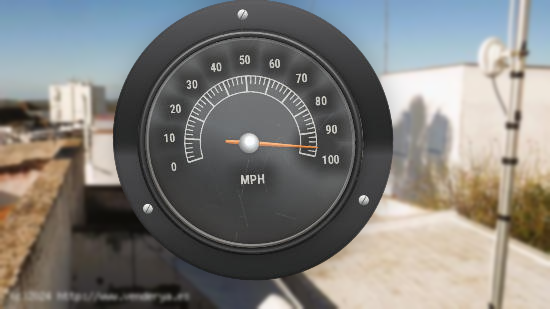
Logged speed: 96
